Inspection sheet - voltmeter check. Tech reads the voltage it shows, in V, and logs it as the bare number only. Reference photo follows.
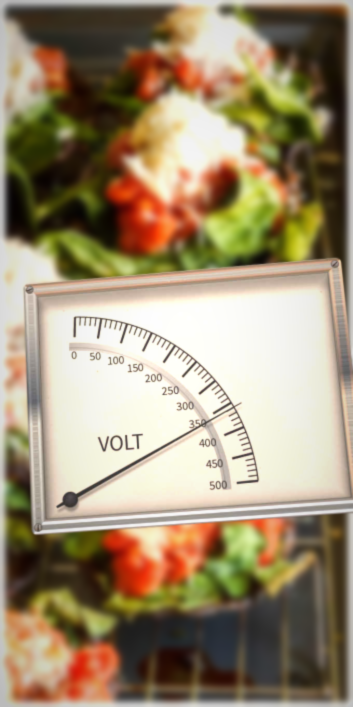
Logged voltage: 360
